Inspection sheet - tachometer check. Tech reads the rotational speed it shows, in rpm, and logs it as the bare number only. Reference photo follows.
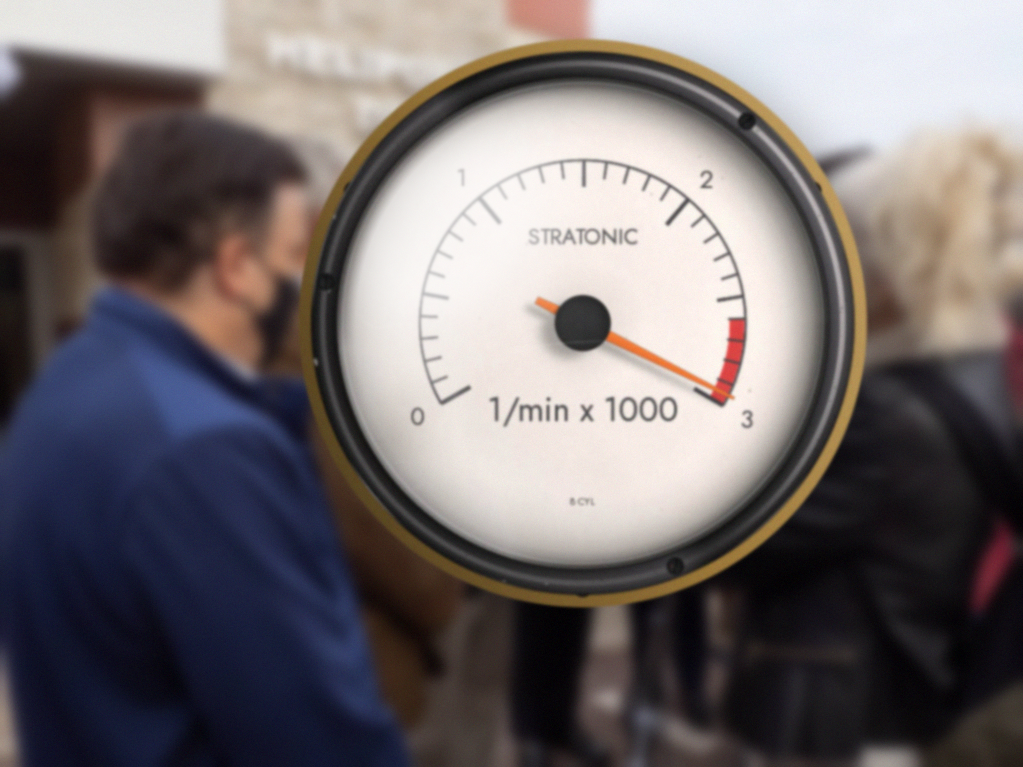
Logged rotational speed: 2950
